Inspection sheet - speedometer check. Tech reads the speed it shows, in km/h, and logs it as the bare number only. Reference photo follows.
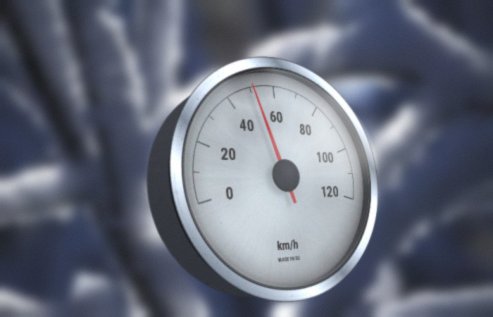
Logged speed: 50
